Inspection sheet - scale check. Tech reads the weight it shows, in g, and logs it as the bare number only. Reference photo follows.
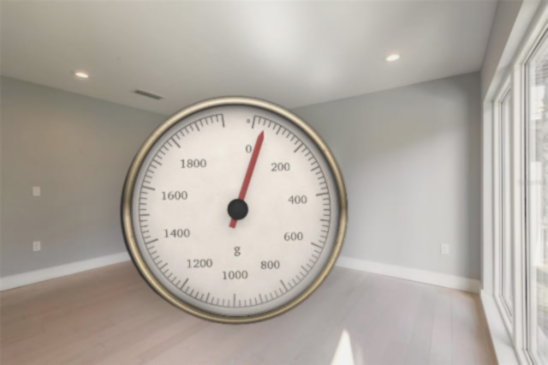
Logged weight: 40
